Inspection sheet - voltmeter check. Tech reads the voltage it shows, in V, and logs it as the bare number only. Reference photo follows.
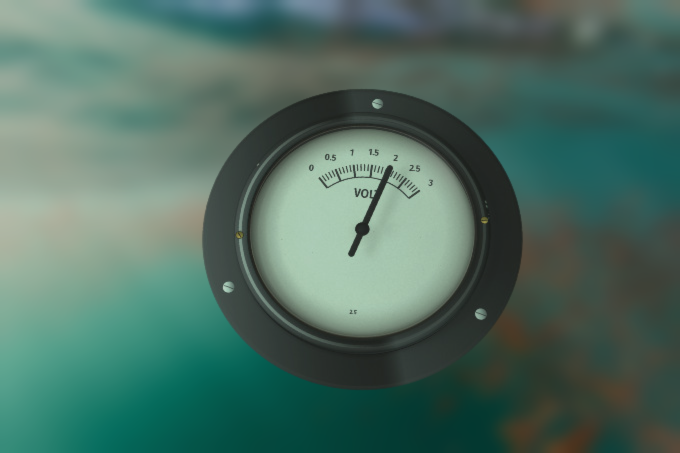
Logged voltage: 2
